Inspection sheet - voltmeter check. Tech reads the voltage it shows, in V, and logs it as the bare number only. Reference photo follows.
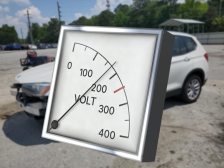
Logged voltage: 175
